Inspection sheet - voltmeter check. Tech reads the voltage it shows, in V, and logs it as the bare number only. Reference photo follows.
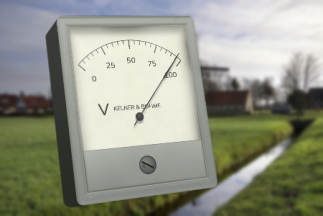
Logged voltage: 95
